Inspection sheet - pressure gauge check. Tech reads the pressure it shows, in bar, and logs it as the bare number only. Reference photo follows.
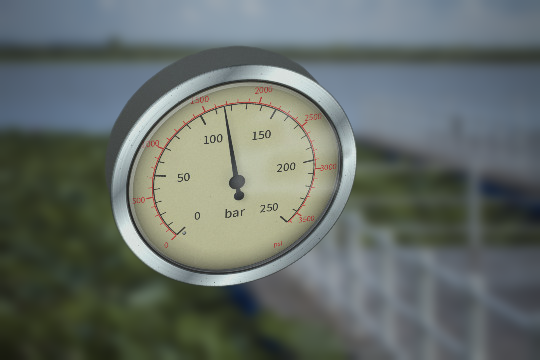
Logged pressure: 115
